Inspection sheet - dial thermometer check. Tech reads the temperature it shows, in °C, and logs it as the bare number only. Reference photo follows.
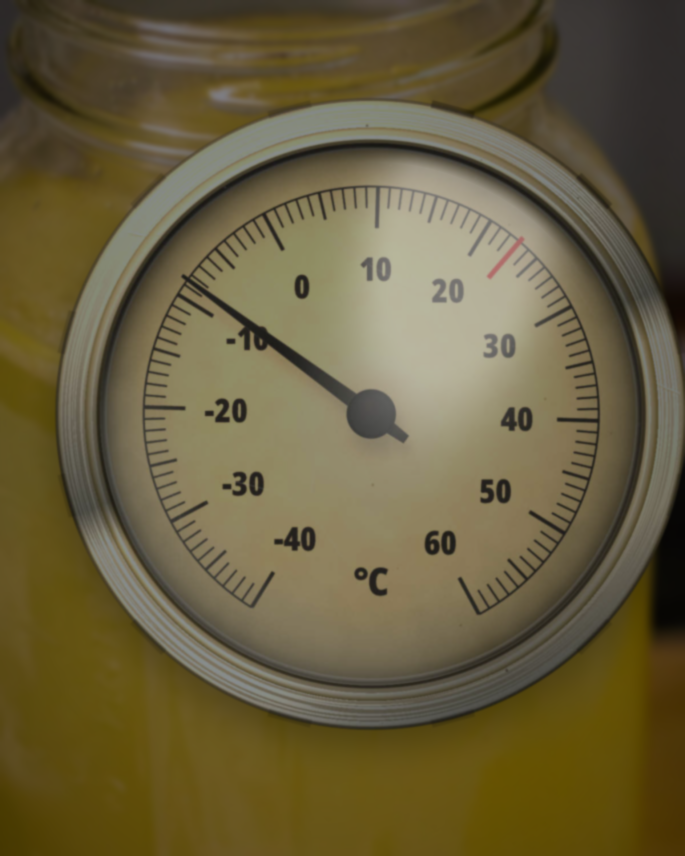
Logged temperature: -8.5
